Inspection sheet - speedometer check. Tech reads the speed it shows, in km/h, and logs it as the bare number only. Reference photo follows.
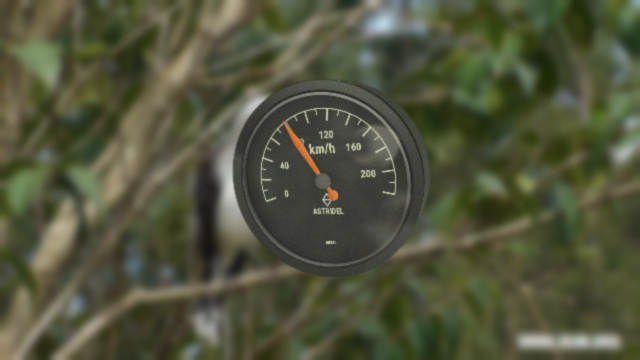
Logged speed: 80
